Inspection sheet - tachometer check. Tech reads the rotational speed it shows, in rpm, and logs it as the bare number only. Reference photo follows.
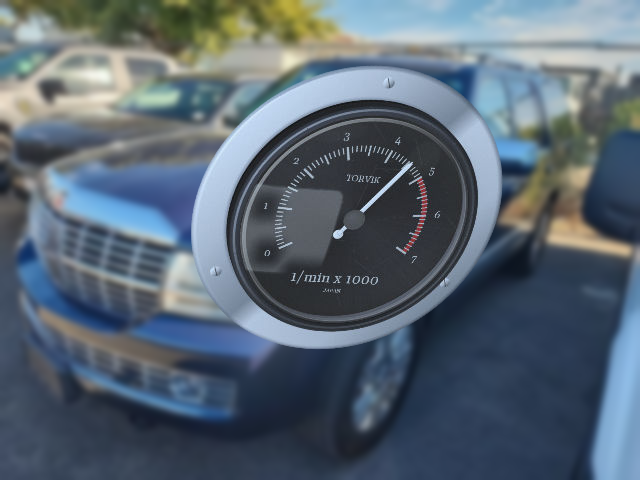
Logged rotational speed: 4500
